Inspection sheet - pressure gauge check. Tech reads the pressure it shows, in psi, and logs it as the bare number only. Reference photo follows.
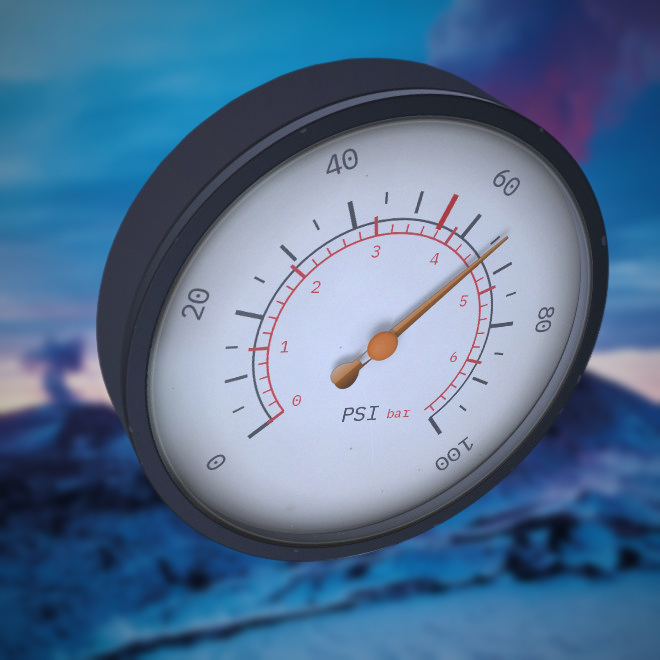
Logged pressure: 65
